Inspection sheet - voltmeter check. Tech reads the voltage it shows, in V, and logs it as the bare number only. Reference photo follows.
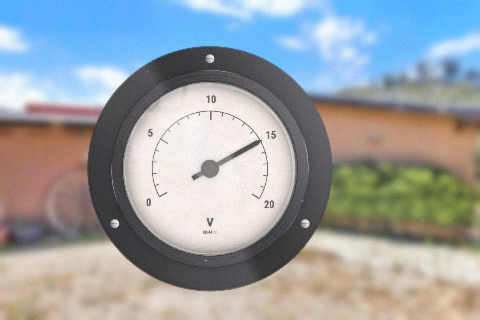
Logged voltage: 15
